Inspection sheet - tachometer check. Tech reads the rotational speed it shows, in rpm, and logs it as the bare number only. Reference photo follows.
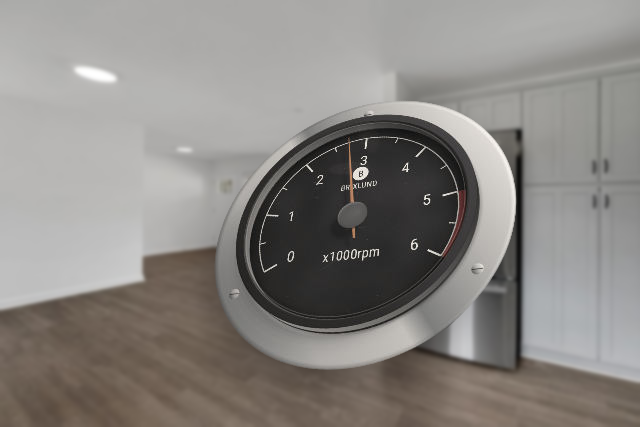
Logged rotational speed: 2750
